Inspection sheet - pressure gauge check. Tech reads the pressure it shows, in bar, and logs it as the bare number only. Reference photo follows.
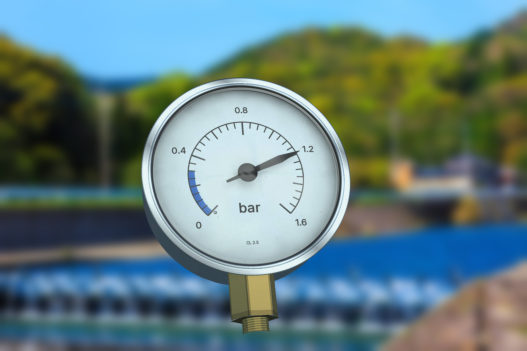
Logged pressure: 1.2
